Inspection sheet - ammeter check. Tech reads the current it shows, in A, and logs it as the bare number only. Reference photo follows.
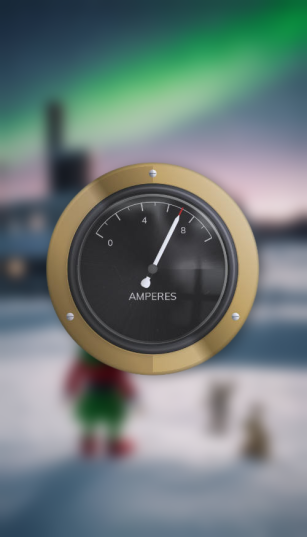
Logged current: 7
